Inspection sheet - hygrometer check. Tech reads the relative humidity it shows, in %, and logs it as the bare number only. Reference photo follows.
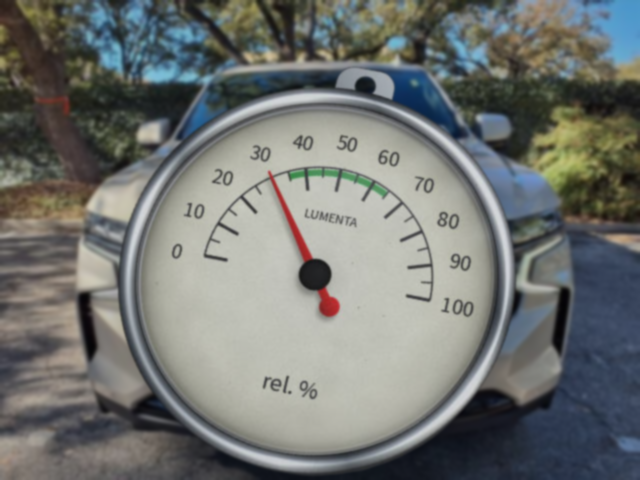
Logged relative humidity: 30
